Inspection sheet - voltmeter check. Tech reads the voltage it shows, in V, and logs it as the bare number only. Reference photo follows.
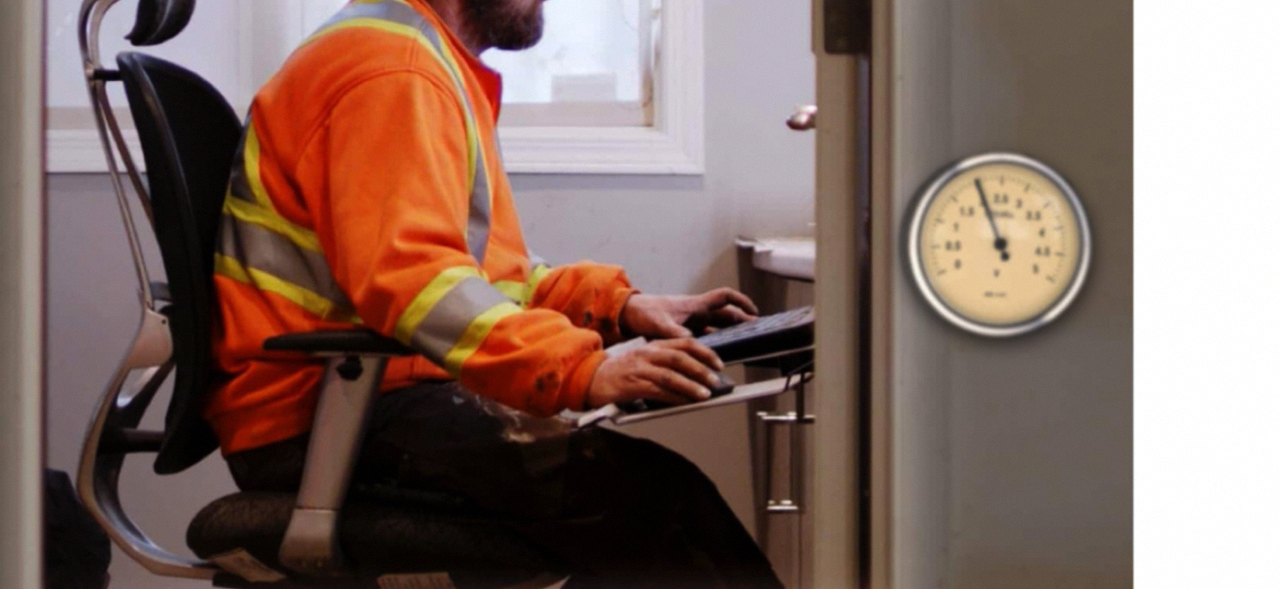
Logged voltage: 2
